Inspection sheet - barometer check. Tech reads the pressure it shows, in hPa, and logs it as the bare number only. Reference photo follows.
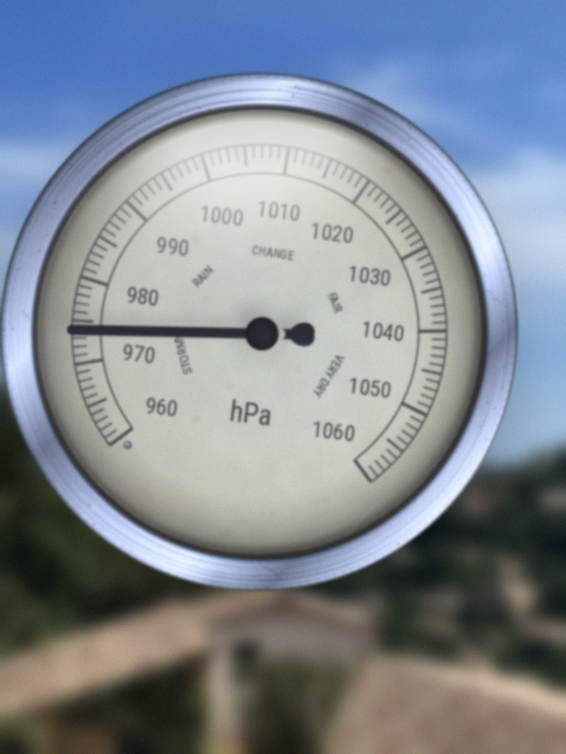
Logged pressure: 974
